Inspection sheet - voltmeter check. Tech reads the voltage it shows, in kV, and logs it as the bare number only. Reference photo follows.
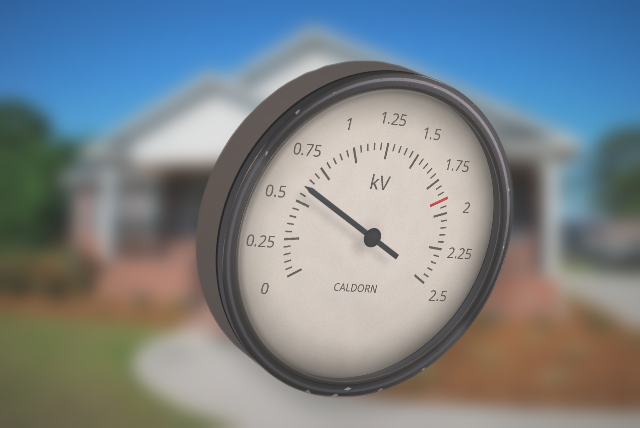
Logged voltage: 0.6
